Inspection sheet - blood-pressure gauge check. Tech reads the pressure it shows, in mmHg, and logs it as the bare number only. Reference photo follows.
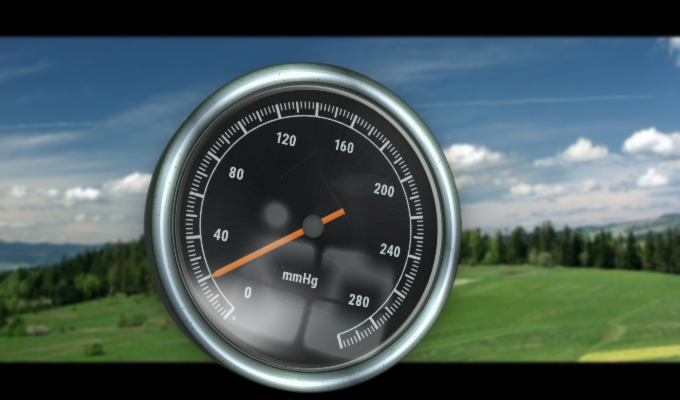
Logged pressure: 20
